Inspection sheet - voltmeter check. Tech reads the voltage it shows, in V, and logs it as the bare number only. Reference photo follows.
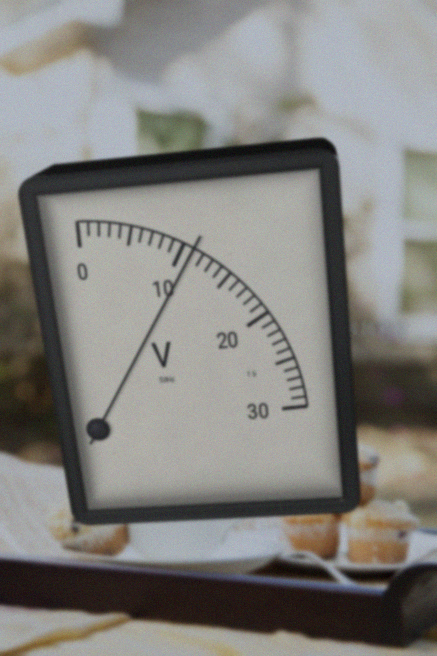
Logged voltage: 11
